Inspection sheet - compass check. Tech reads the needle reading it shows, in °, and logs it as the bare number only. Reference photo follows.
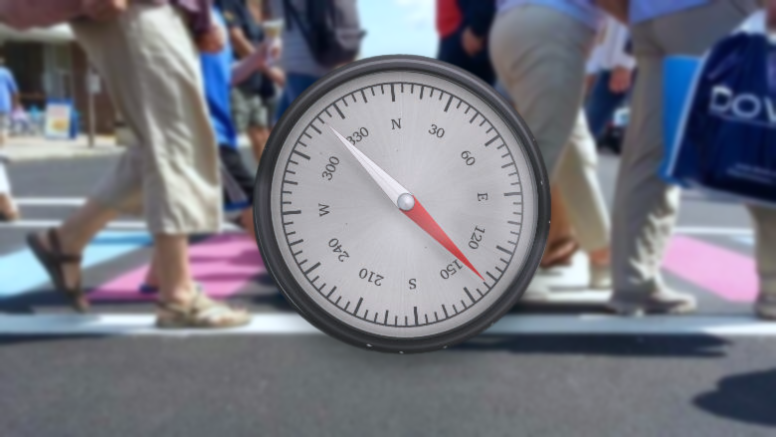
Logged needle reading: 140
